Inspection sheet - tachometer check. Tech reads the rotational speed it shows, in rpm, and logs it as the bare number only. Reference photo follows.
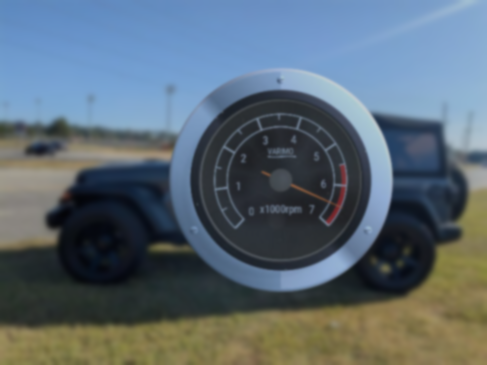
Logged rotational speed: 6500
